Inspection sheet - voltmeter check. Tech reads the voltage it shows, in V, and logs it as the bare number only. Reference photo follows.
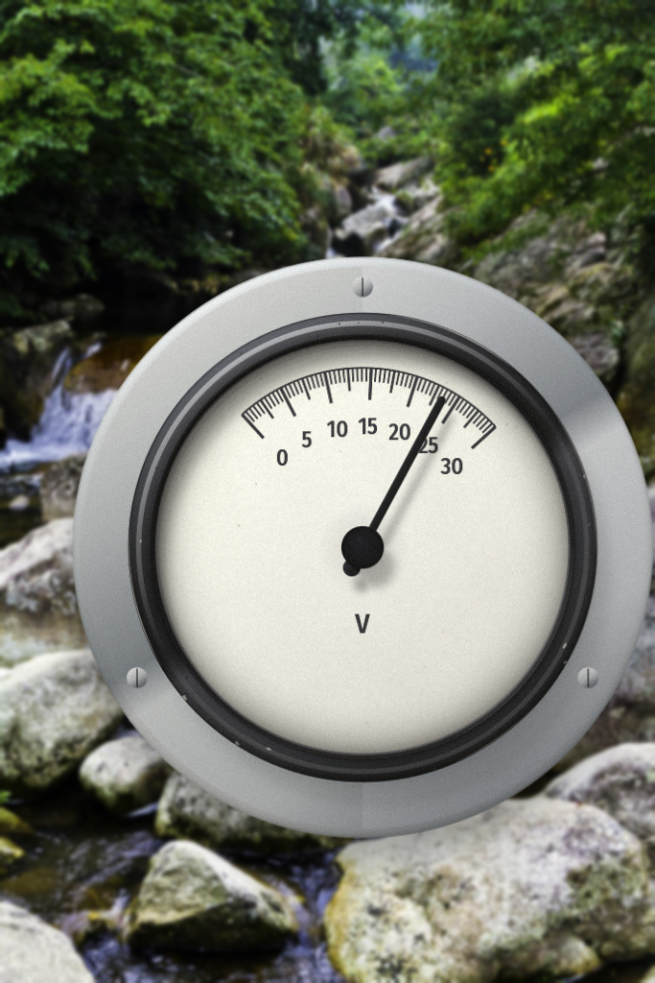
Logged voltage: 23.5
